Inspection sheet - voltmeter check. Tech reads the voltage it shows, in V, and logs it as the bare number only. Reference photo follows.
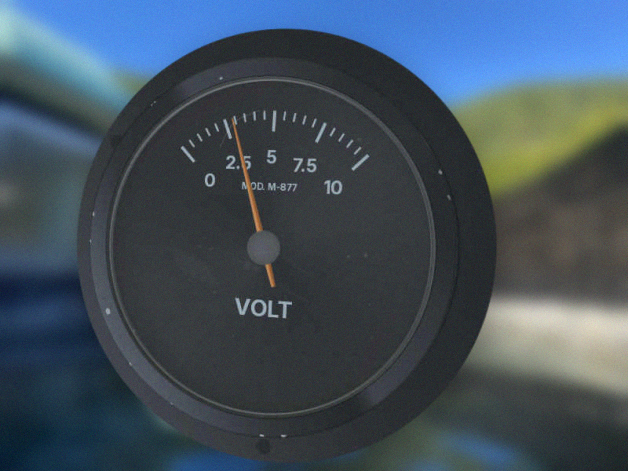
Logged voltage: 3
